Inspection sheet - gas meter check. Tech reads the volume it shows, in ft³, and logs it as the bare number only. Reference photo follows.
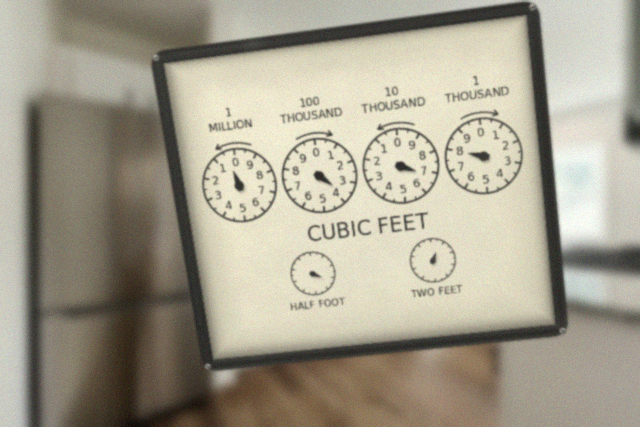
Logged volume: 36800
